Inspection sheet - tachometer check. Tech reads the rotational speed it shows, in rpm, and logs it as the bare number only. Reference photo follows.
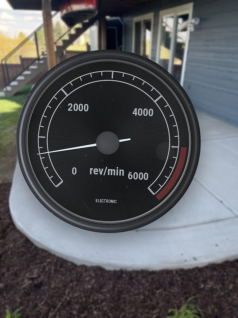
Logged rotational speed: 700
